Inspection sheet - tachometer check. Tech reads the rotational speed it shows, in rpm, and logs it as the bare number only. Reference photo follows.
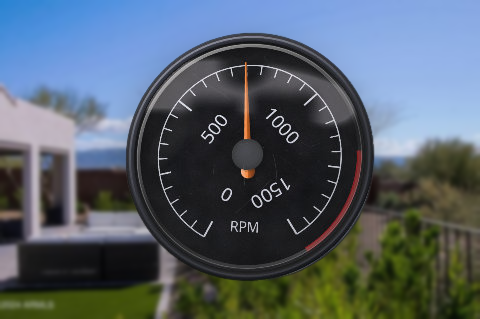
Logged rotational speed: 750
